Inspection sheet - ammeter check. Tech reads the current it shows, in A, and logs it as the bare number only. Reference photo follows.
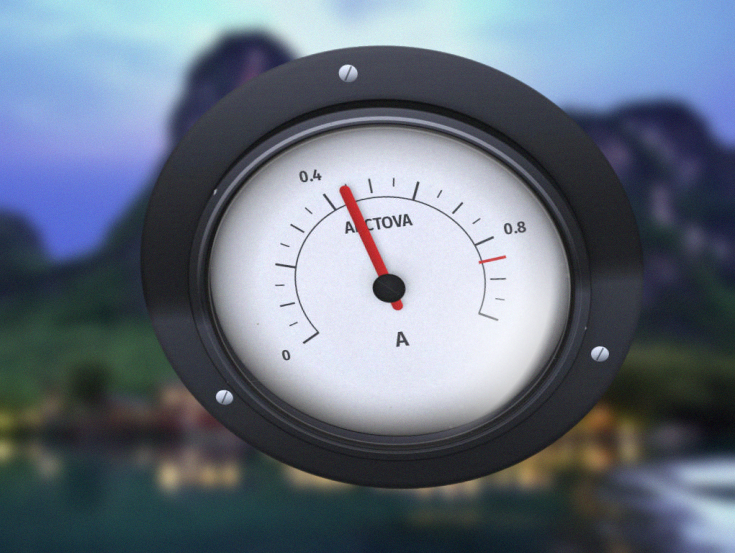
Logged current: 0.45
